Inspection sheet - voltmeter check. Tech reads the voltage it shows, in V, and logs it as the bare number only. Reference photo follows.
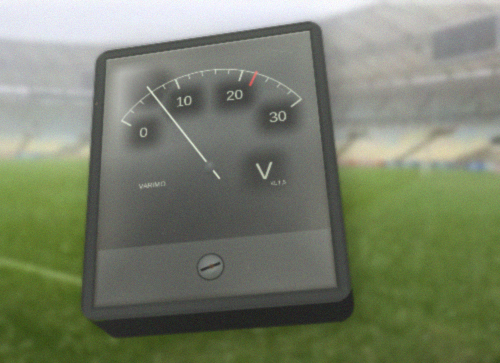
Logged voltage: 6
